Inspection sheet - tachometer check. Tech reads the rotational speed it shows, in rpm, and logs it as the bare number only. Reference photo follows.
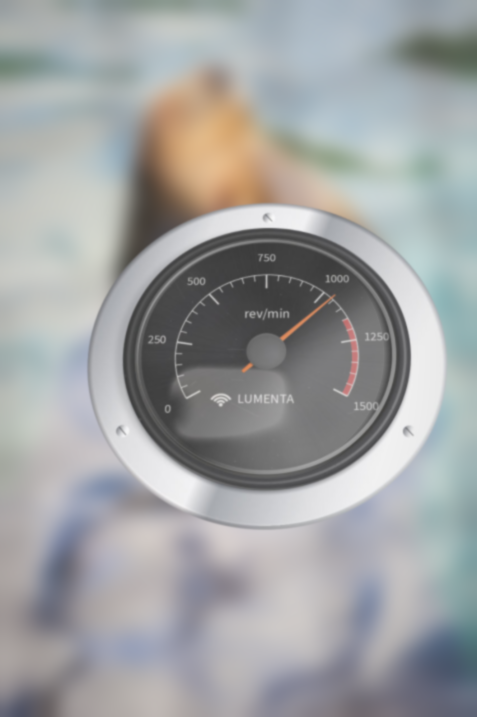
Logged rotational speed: 1050
